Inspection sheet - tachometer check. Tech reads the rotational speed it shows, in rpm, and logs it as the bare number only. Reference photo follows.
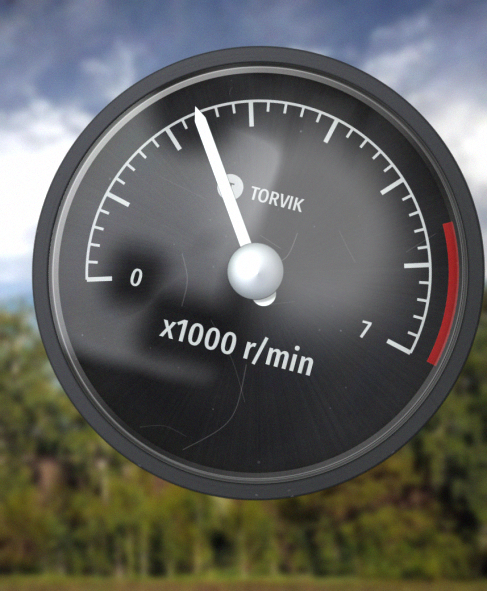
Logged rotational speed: 2400
